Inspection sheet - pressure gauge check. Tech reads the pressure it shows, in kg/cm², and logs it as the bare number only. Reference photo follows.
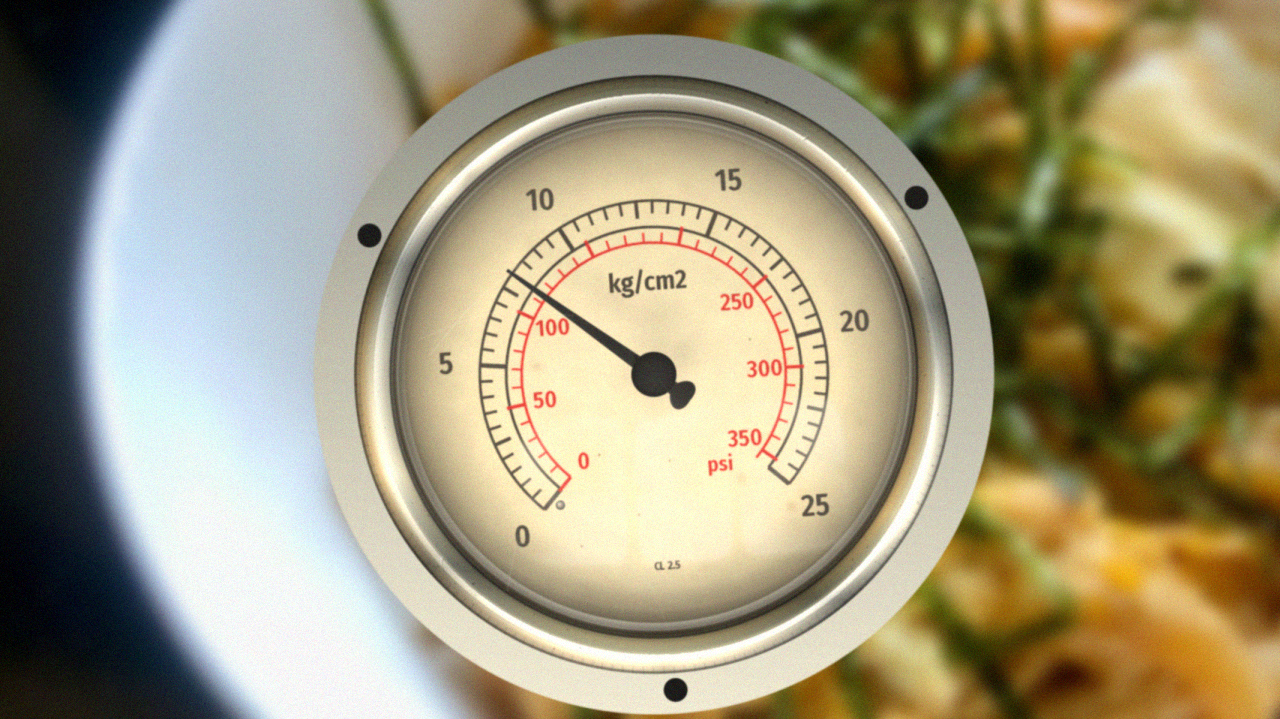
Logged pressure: 8
